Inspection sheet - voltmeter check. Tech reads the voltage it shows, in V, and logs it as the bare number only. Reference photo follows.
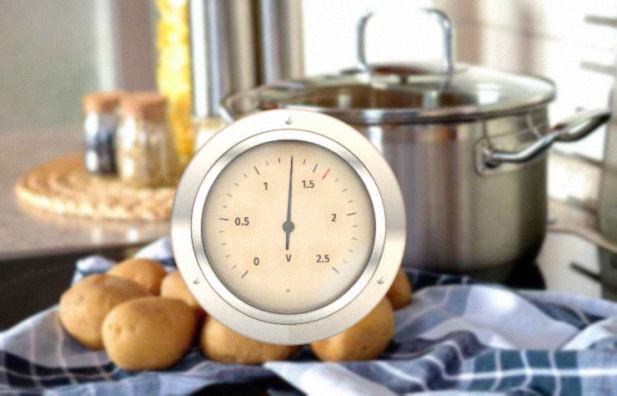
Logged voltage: 1.3
